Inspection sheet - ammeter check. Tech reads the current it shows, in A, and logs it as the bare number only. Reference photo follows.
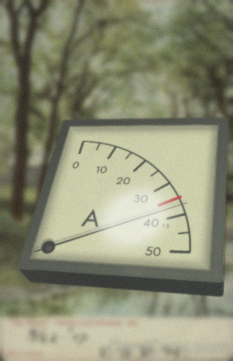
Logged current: 37.5
